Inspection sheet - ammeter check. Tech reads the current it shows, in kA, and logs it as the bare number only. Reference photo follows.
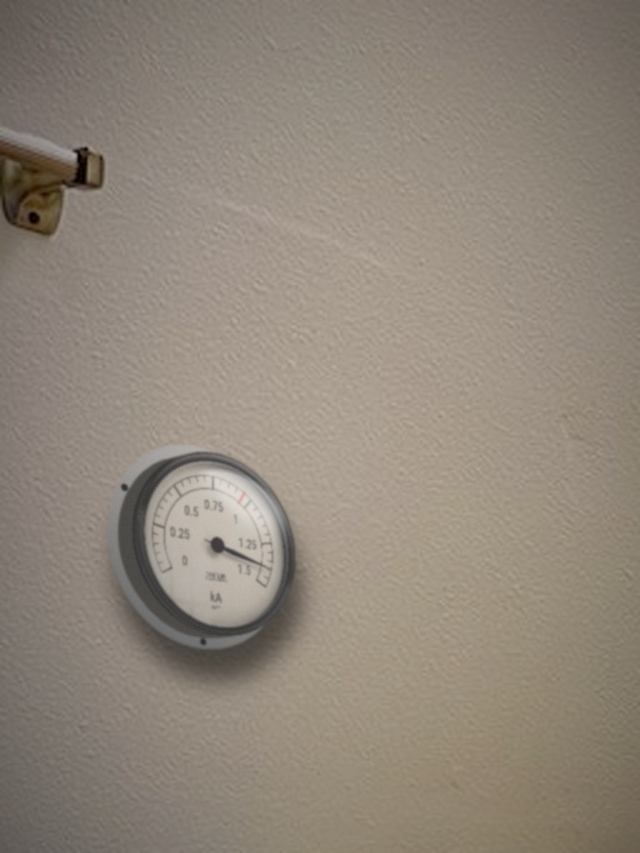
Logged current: 1.4
